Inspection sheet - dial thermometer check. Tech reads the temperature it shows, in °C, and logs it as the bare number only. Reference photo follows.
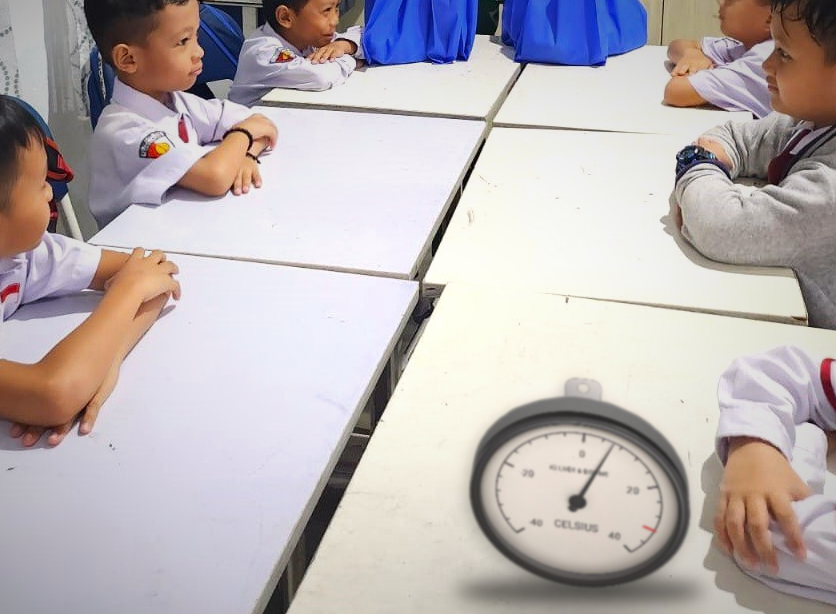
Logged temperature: 6
